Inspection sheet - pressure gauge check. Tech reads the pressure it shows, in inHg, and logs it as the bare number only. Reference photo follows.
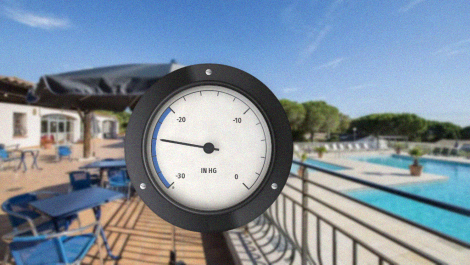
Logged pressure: -24
